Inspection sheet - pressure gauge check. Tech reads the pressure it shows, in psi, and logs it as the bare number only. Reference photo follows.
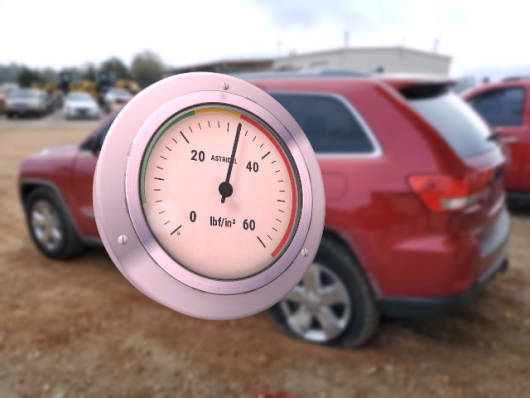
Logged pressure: 32
